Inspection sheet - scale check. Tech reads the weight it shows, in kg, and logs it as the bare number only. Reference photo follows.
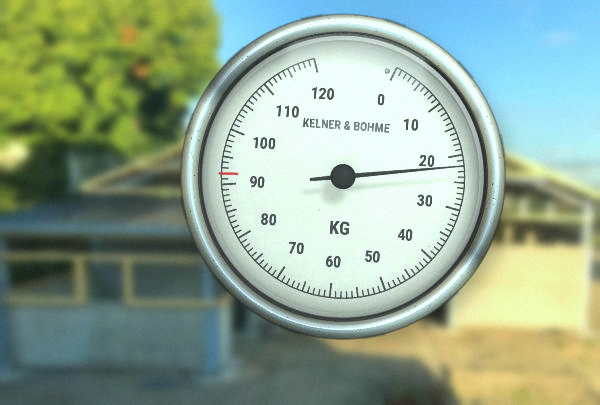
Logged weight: 22
